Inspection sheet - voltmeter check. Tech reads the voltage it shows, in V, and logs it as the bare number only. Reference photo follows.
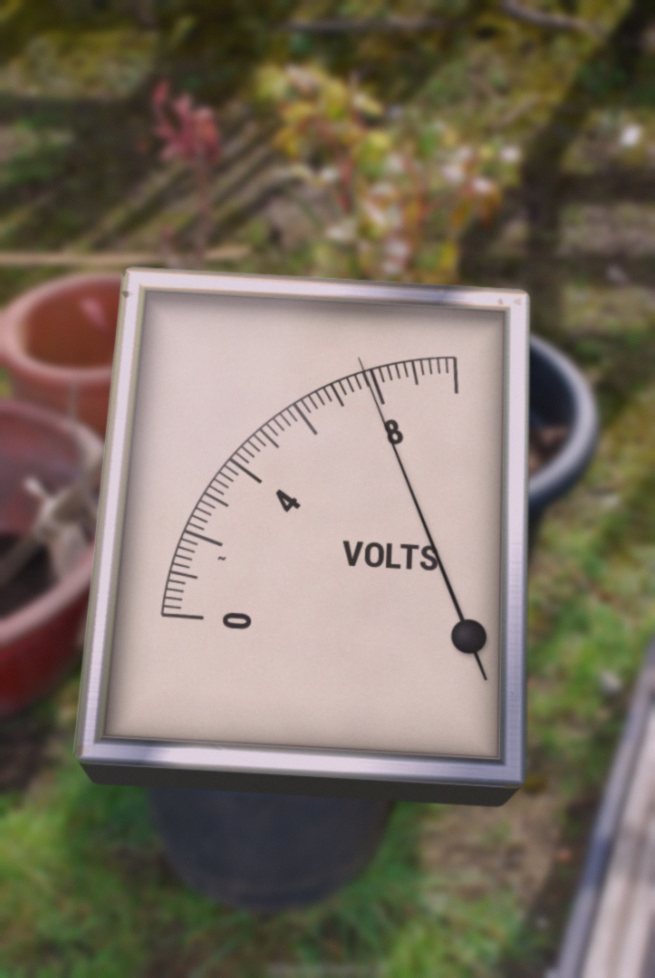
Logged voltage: 7.8
